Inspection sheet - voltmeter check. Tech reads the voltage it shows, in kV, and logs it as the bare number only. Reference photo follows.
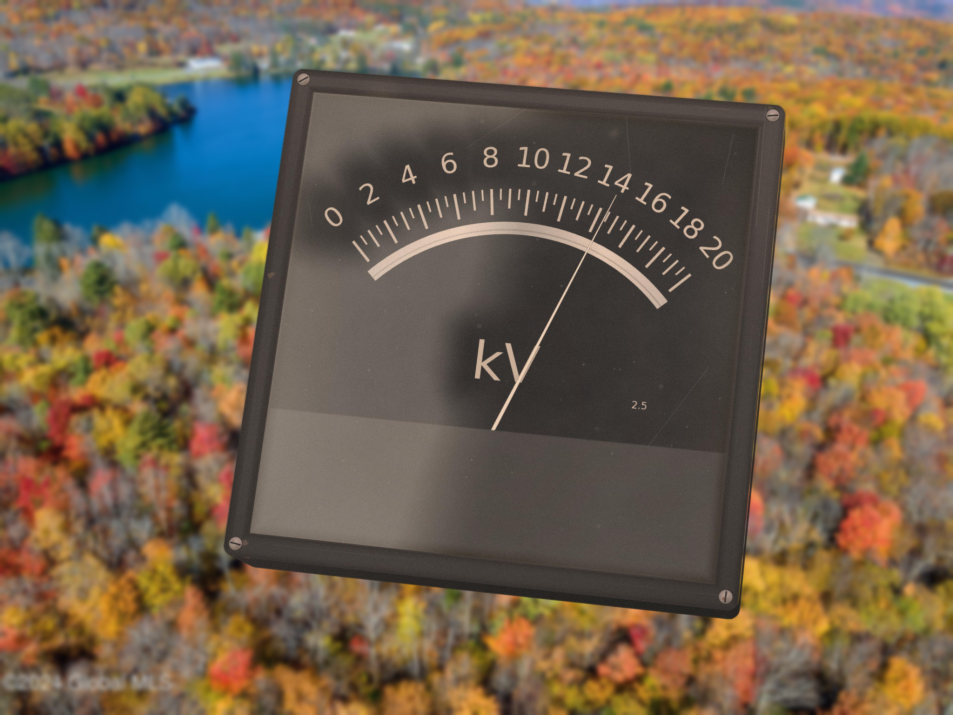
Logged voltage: 14.5
